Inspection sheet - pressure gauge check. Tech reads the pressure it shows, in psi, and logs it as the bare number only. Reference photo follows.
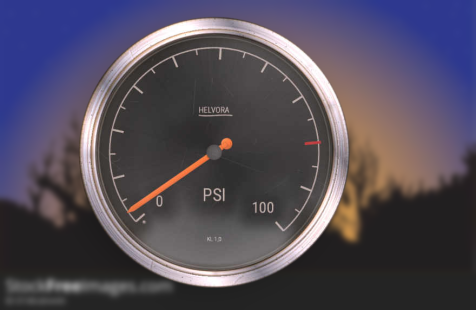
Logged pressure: 2.5
